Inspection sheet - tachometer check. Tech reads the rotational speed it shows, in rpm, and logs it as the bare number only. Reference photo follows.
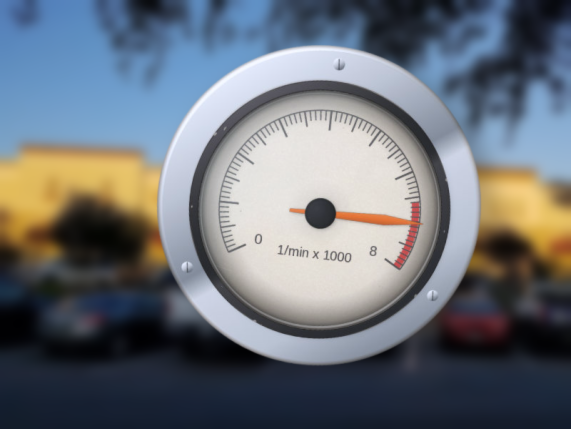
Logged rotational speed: 7000
